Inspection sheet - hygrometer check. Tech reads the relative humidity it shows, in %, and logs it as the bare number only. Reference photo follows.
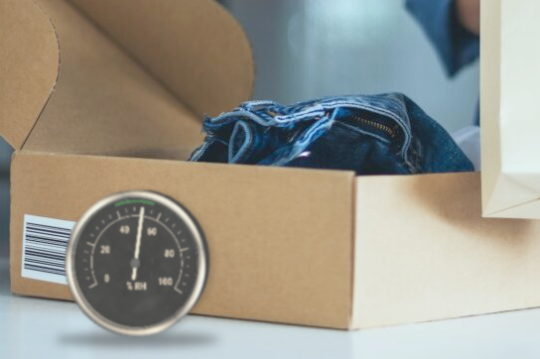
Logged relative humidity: 52
